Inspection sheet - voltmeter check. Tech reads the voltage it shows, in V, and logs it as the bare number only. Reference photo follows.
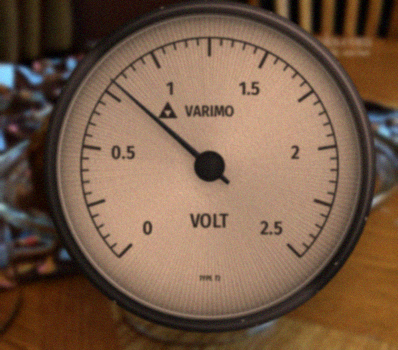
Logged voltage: 0.8
